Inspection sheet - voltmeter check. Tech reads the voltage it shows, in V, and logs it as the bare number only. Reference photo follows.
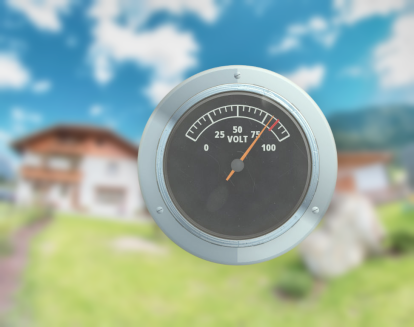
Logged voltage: 80
